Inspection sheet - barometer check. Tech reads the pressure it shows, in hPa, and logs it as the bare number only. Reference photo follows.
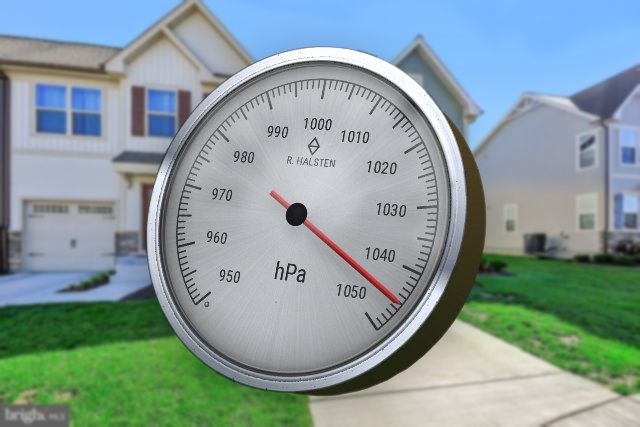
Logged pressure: 1045
